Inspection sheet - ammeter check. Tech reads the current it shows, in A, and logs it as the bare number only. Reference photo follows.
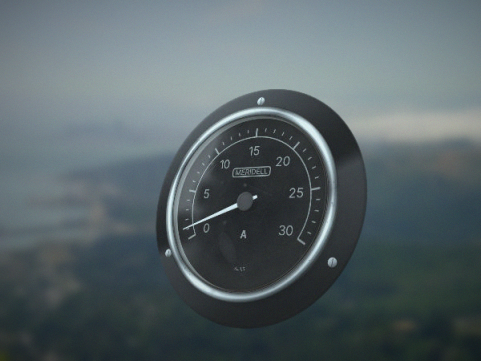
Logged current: 1
